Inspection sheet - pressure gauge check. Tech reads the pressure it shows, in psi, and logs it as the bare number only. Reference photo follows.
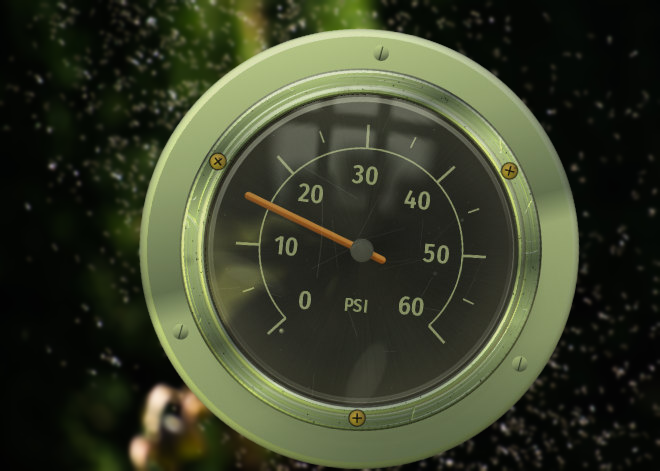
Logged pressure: 15
